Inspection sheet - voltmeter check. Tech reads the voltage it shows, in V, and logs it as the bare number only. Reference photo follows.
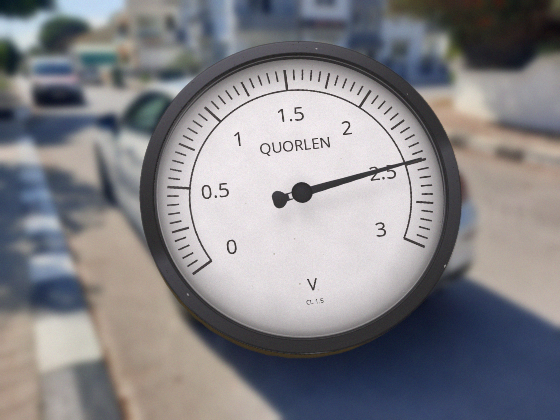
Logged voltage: 2.5
